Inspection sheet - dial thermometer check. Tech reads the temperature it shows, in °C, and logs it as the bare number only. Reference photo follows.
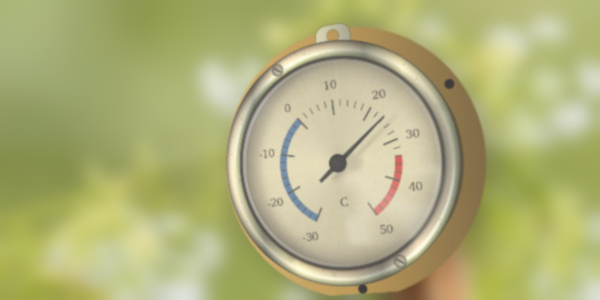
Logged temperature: 24
